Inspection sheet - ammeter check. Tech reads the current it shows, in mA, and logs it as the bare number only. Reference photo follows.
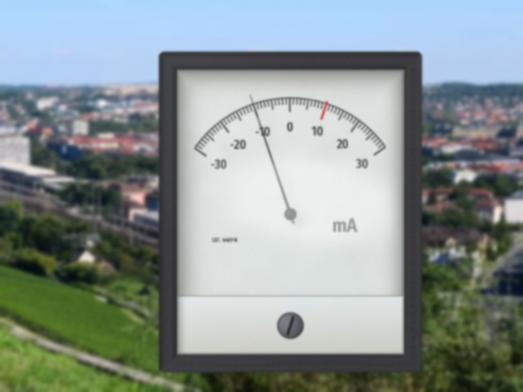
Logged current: -10
